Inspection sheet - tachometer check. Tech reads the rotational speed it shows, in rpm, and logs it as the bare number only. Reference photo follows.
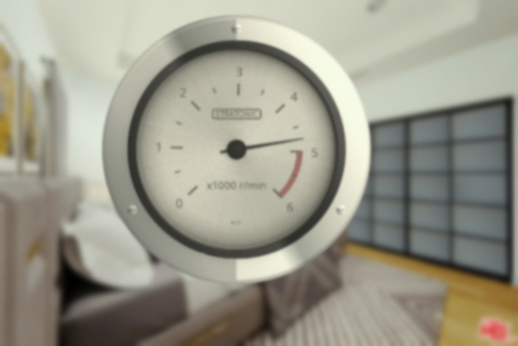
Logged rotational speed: 4750
